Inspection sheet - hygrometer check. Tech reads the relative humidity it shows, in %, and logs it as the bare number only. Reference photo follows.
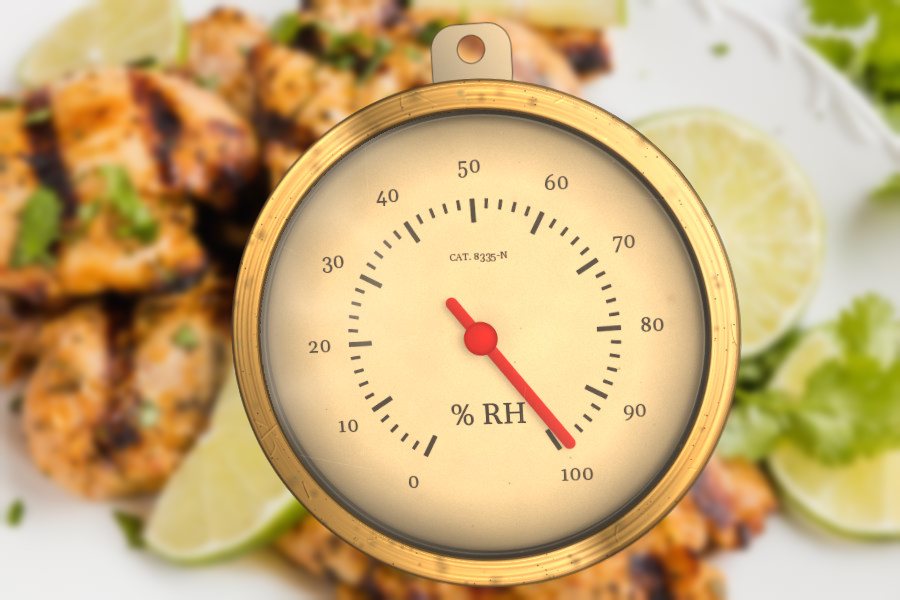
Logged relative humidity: 98
